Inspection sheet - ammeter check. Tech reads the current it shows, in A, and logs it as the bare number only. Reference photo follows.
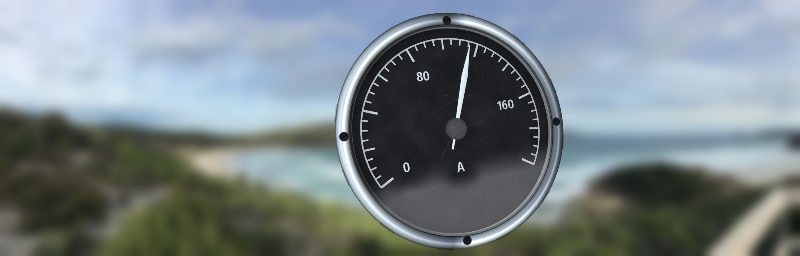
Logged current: 115
